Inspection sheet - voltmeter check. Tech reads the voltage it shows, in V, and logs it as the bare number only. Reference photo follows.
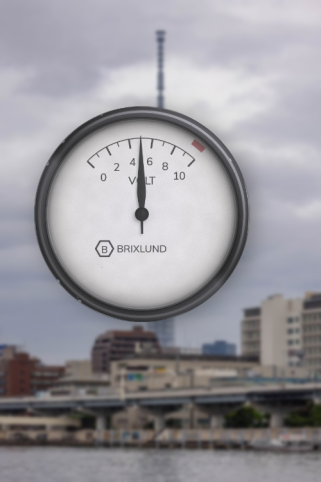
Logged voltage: 5
